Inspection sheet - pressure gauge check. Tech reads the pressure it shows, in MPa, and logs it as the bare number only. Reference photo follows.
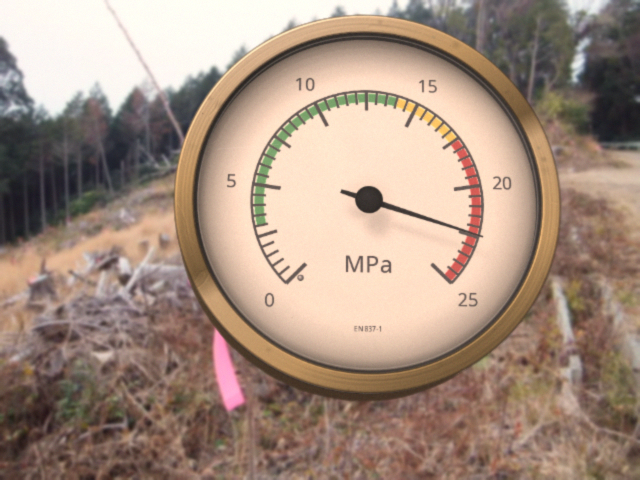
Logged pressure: 22.5
